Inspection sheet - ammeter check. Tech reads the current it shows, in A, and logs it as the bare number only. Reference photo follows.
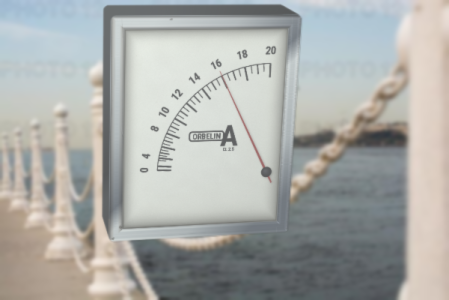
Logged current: 16
